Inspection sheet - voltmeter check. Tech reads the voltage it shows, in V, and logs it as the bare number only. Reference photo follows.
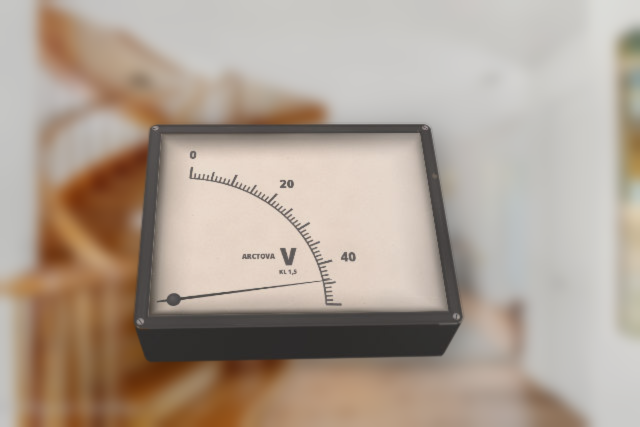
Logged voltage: 45
